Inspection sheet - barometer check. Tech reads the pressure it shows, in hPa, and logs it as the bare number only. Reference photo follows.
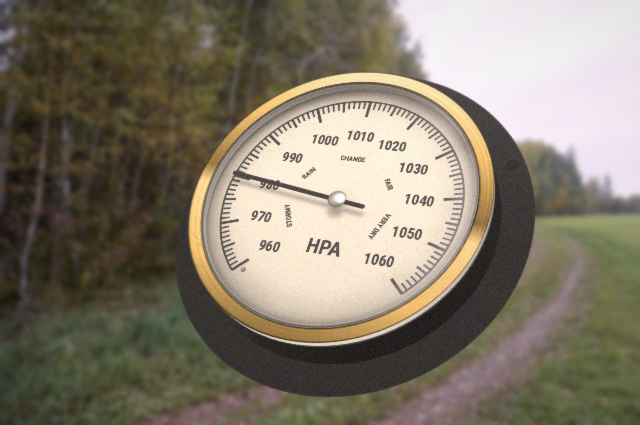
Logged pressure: 980
